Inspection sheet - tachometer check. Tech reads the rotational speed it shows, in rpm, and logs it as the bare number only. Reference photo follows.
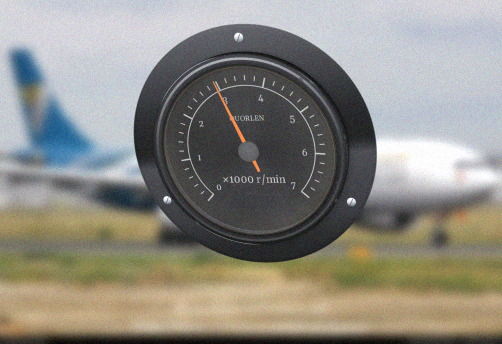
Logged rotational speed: 3000
